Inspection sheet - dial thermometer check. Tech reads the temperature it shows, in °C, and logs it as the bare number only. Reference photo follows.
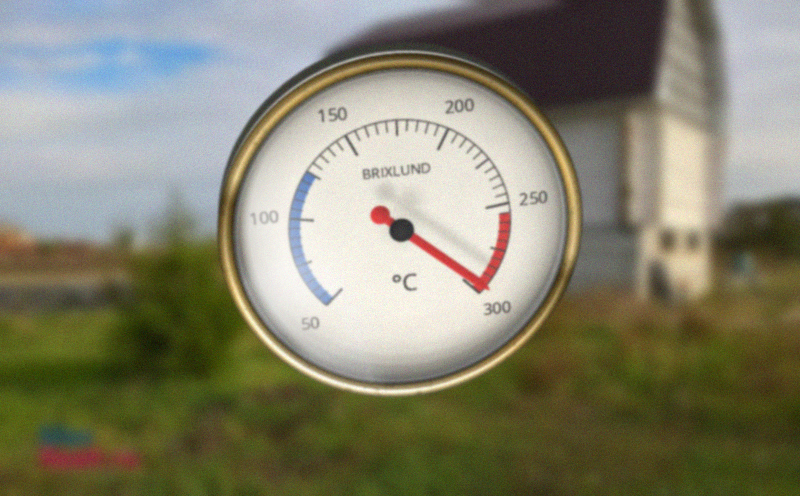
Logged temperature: 295
